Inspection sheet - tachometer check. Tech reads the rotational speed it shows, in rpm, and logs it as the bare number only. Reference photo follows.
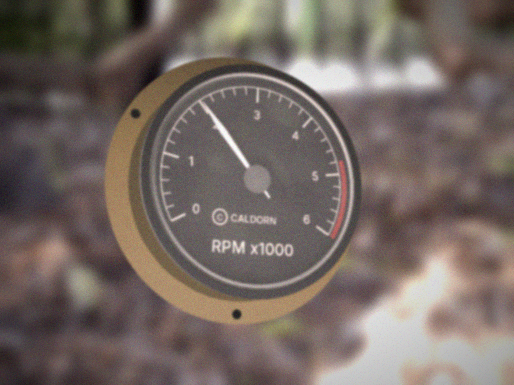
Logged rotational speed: 2000
